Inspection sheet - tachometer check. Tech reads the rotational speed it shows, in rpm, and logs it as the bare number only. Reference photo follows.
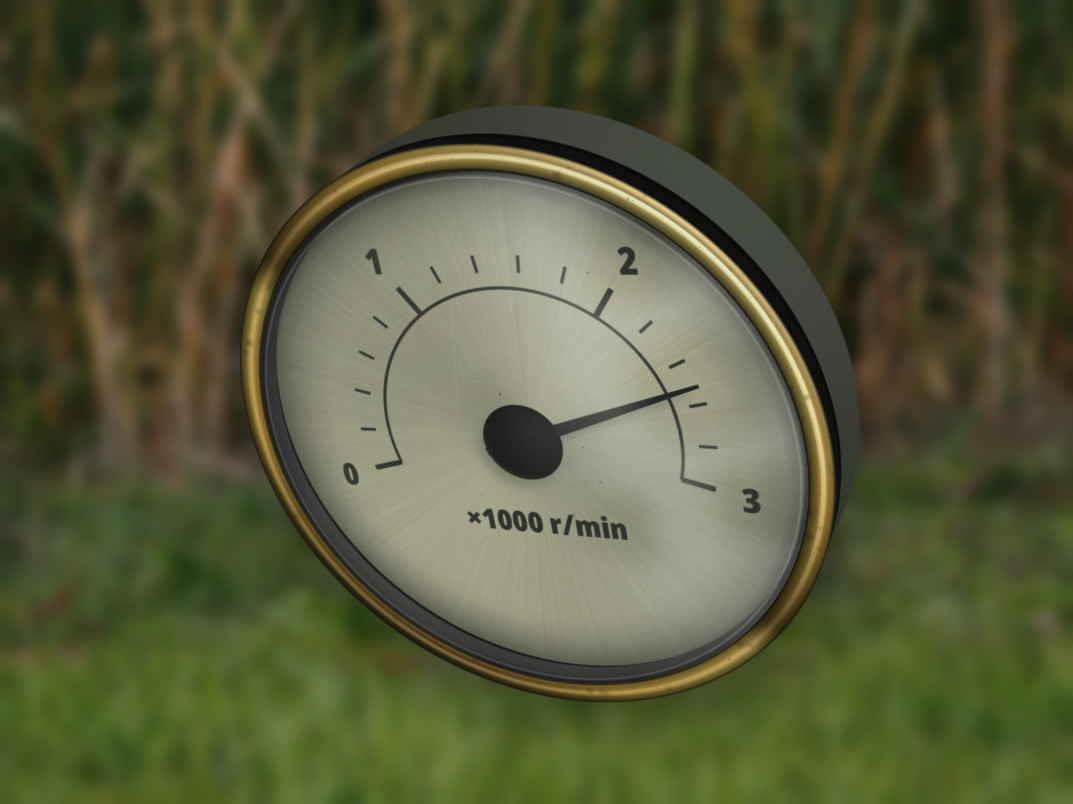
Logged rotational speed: 2500
